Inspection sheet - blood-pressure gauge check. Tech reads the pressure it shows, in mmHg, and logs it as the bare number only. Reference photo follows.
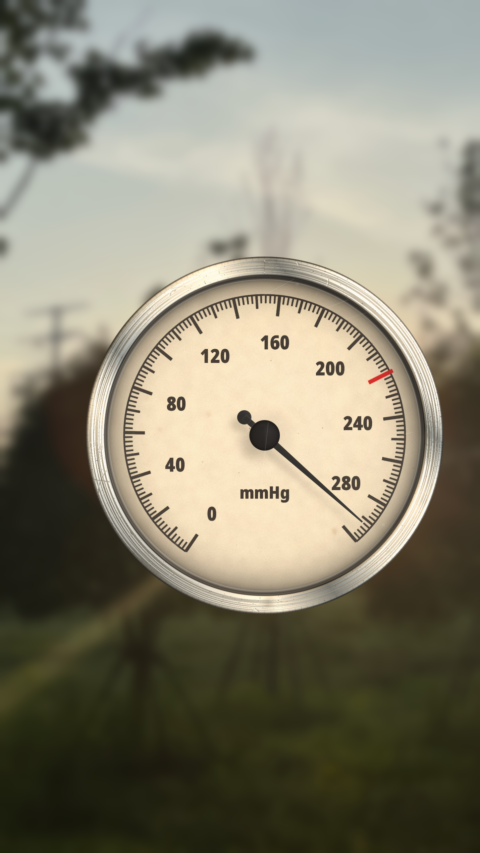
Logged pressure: 292
